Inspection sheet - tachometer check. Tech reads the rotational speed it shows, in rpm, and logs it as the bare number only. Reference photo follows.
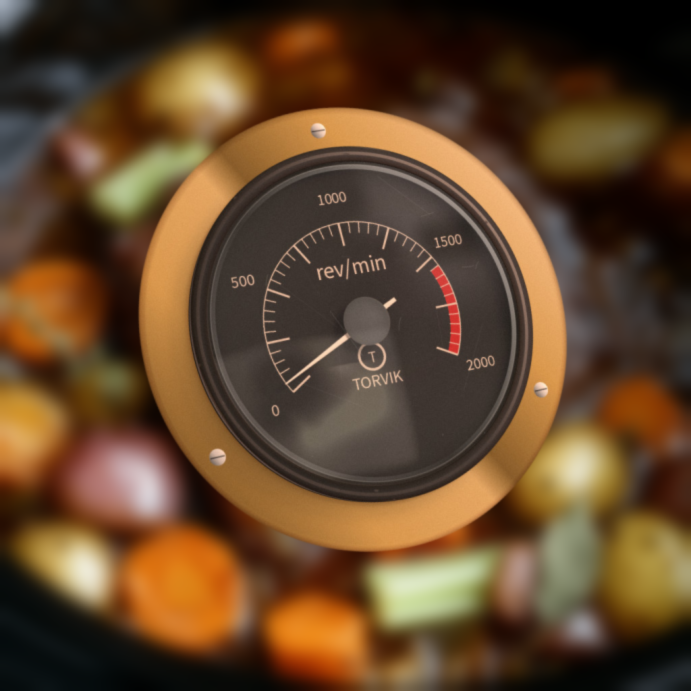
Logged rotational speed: 50
